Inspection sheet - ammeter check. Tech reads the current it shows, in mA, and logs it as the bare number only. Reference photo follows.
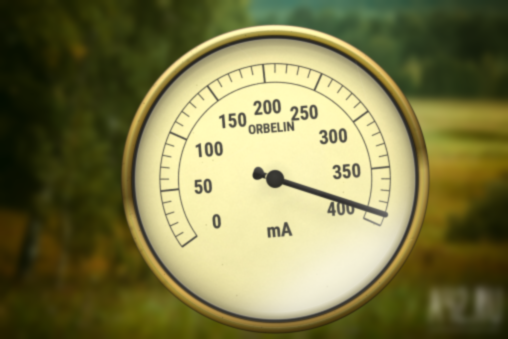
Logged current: 390
